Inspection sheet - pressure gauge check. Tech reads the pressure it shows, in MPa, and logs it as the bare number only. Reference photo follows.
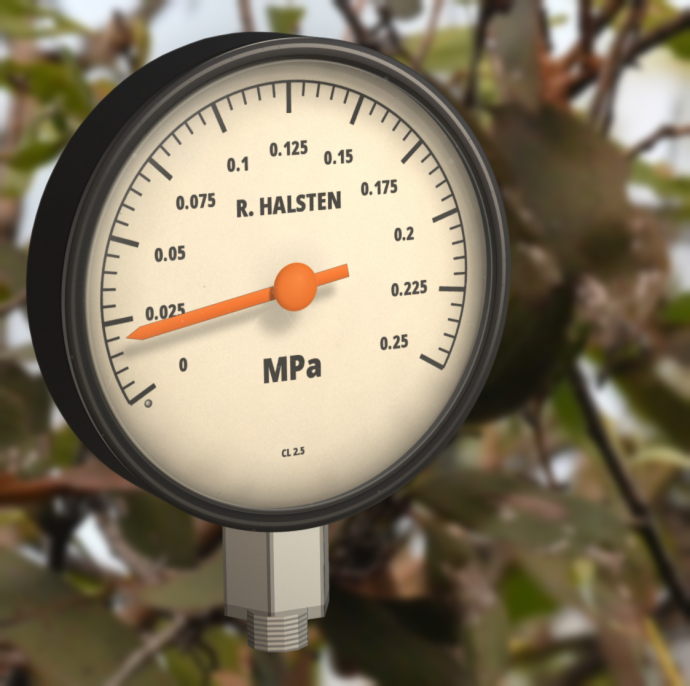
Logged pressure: 0.02
